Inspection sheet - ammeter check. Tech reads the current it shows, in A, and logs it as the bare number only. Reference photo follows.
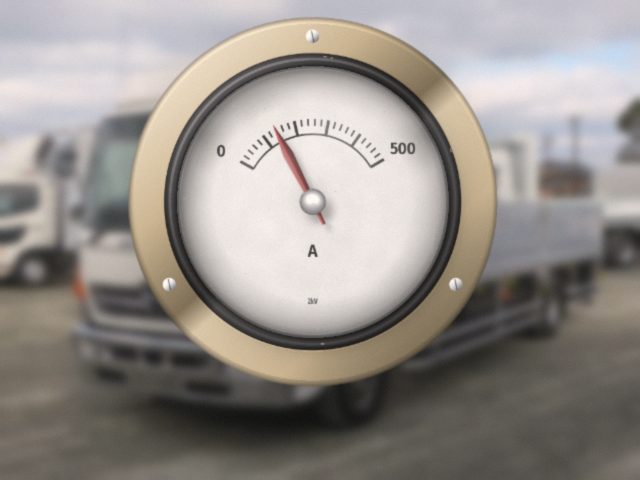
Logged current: 140
